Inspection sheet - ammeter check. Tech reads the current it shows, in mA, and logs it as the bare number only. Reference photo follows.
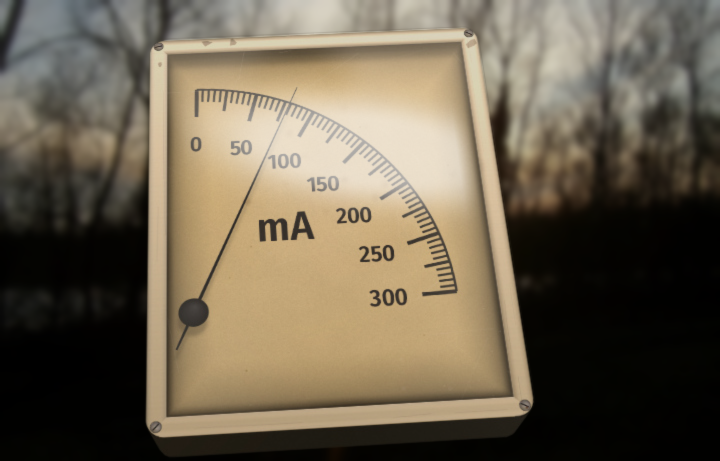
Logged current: 80
